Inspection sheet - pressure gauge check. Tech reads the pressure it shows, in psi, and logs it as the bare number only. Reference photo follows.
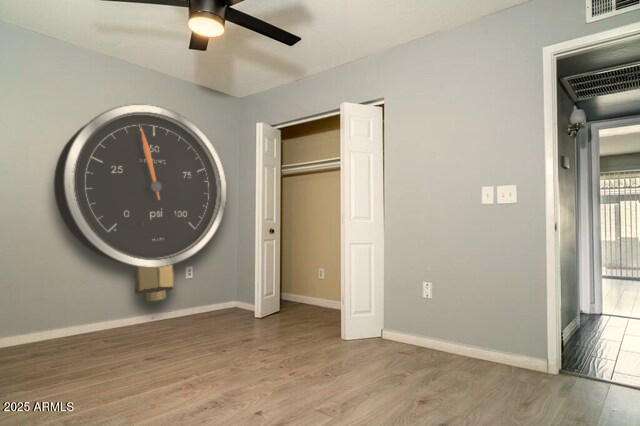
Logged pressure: 45
